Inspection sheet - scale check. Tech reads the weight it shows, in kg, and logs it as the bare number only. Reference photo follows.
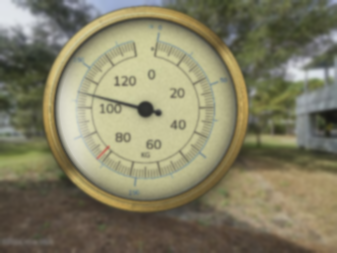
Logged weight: 105
